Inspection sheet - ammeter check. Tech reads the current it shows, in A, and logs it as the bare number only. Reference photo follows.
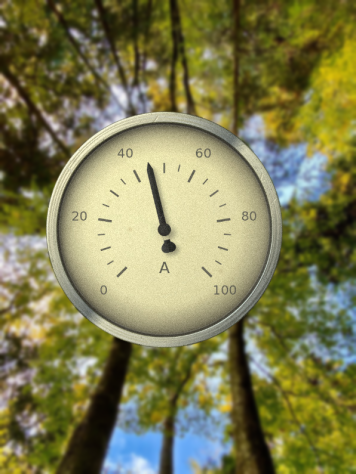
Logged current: 45
